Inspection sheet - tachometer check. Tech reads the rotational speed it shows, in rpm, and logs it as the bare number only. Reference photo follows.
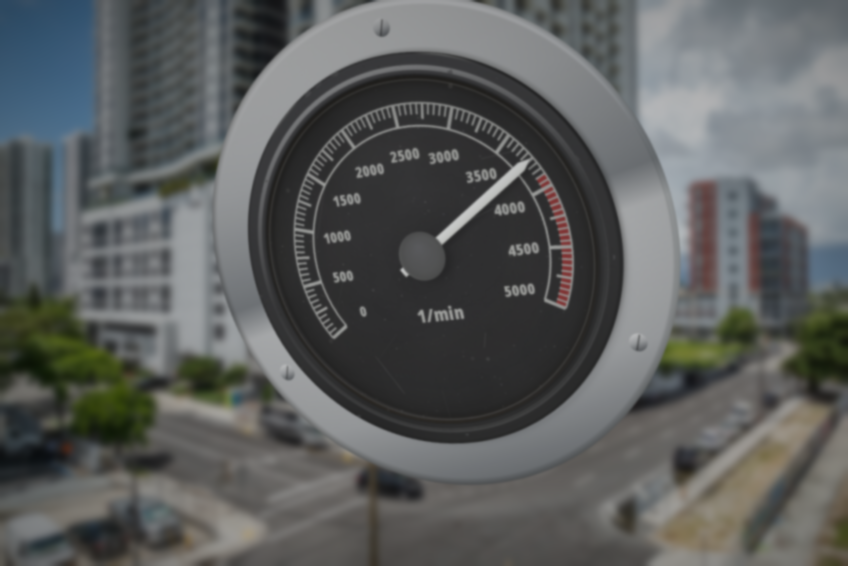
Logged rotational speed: 3750
